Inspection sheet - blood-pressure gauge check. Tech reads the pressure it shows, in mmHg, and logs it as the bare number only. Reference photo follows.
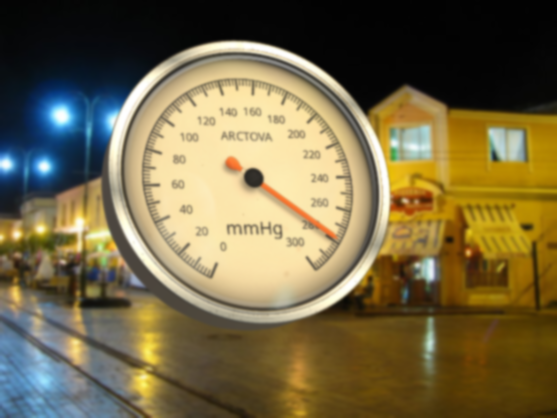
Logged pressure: 280
